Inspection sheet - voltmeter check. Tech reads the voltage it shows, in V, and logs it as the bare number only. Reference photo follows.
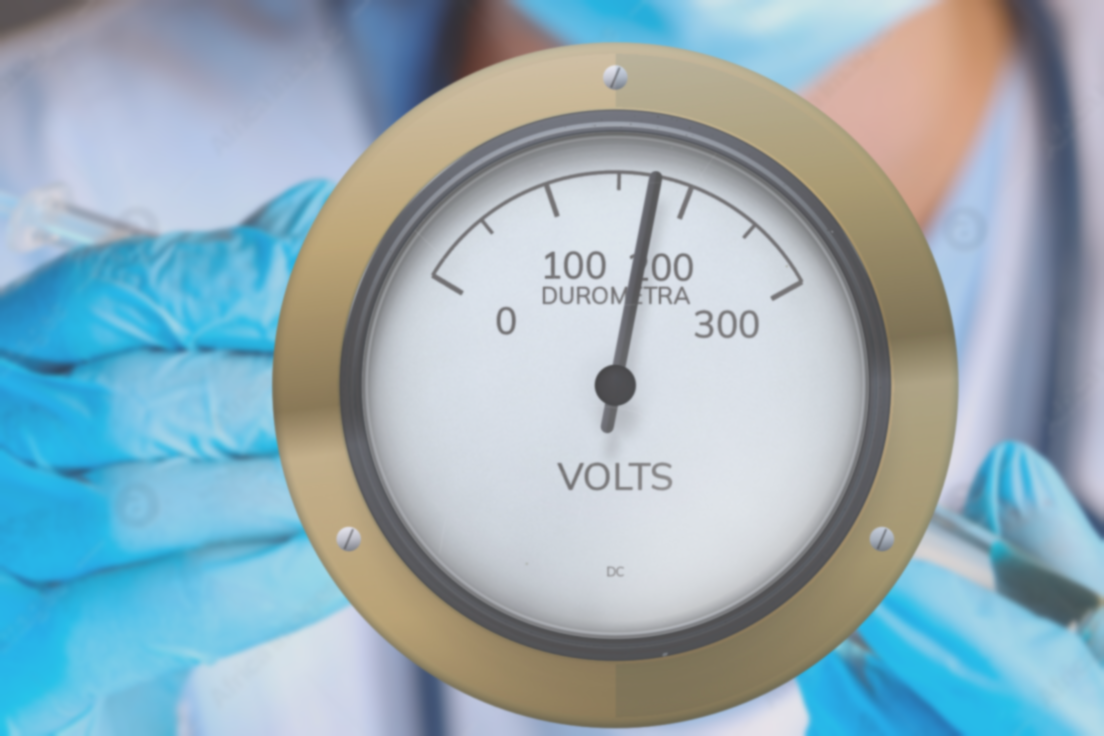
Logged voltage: 175
